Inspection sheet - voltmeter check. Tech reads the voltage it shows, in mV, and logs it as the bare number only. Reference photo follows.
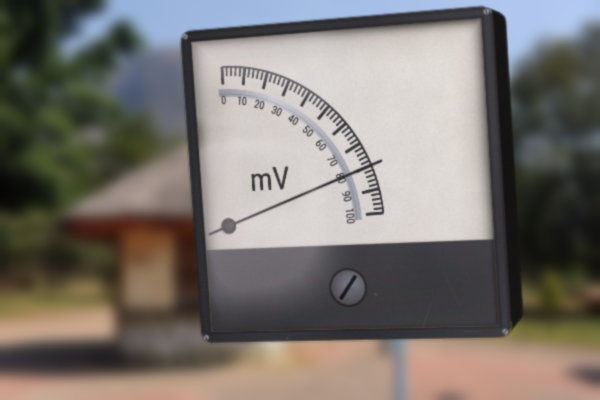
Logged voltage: 80
